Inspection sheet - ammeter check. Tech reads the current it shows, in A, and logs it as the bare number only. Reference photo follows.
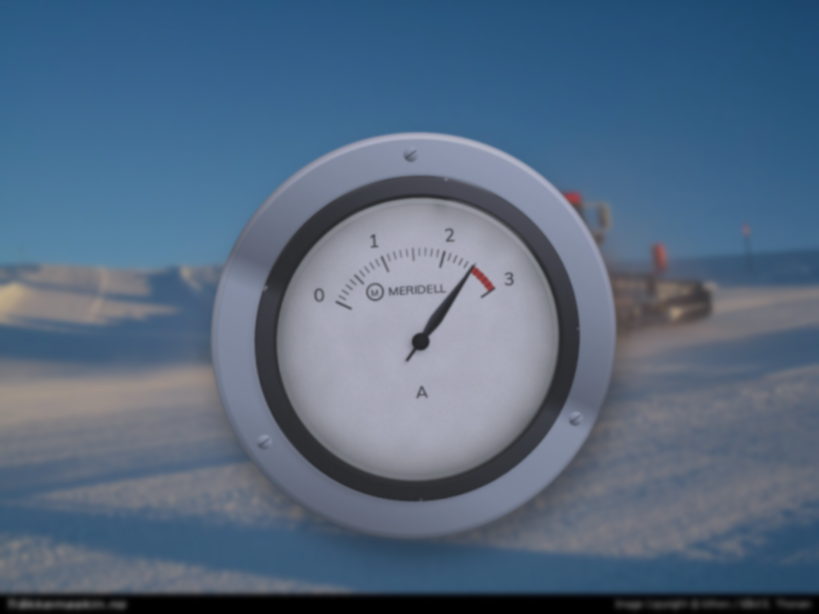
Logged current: 2.5
